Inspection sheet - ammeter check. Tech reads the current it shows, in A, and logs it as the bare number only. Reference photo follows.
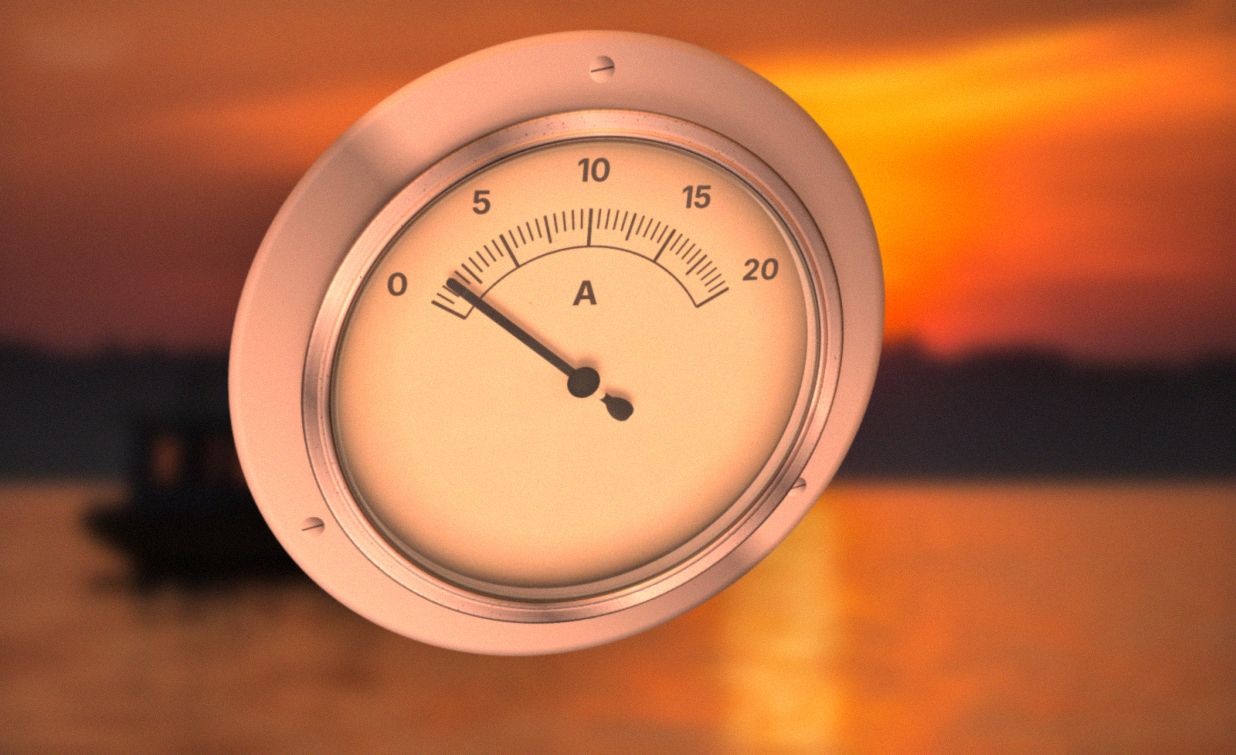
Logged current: 1.5
